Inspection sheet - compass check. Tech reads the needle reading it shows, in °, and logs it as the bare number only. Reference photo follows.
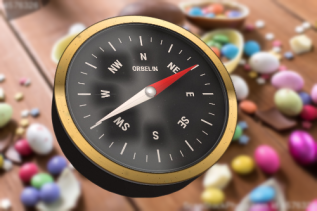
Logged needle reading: 60
